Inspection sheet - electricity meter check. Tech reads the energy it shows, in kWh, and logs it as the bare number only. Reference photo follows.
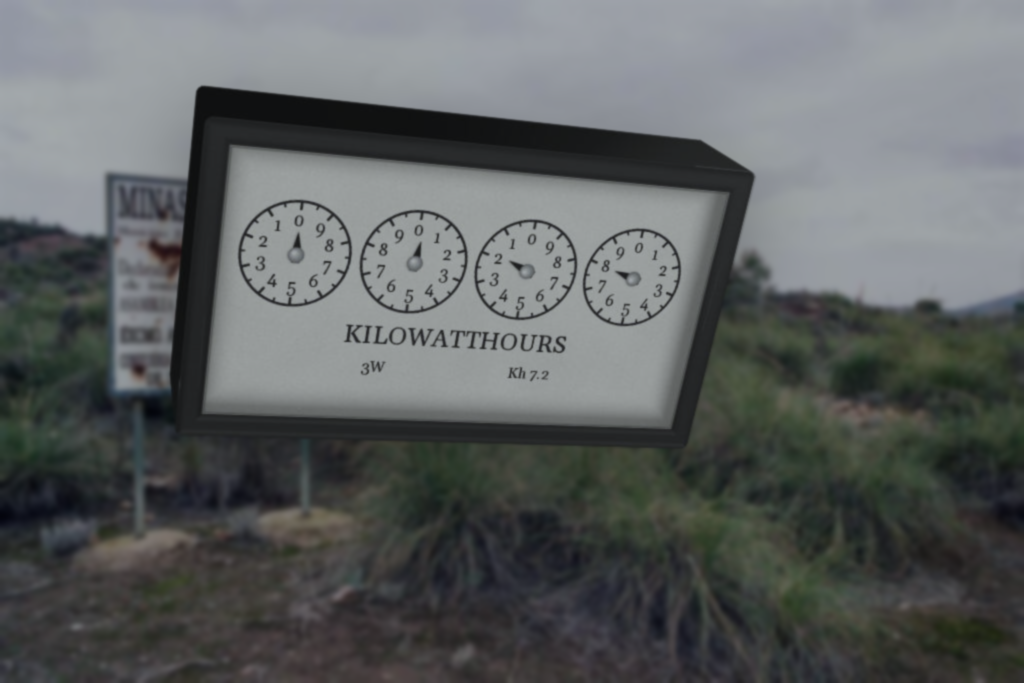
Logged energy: 18
